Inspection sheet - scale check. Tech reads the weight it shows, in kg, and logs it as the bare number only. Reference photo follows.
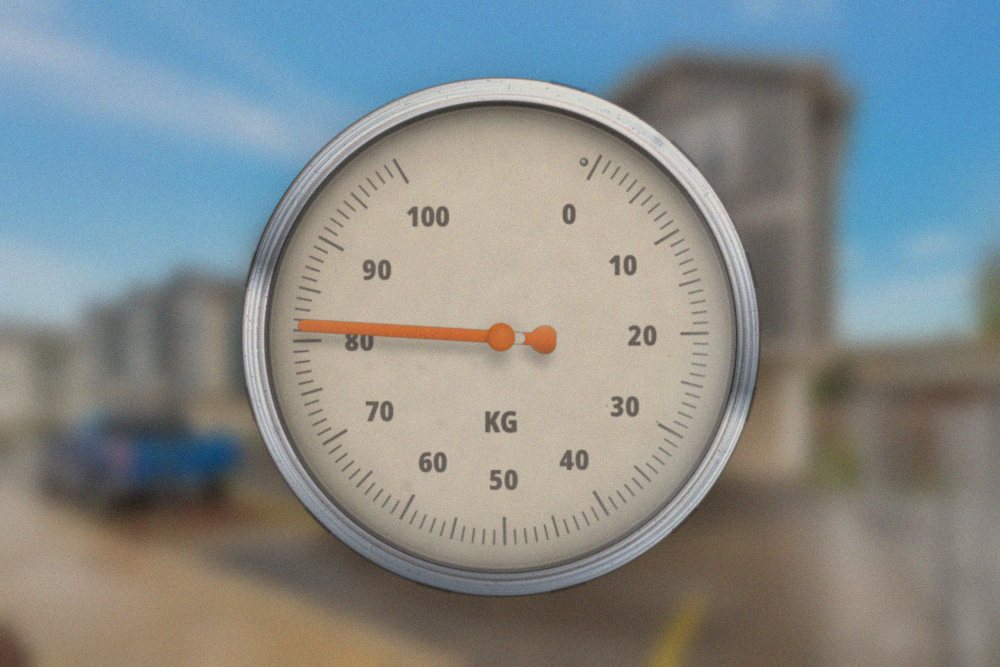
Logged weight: 81.5
